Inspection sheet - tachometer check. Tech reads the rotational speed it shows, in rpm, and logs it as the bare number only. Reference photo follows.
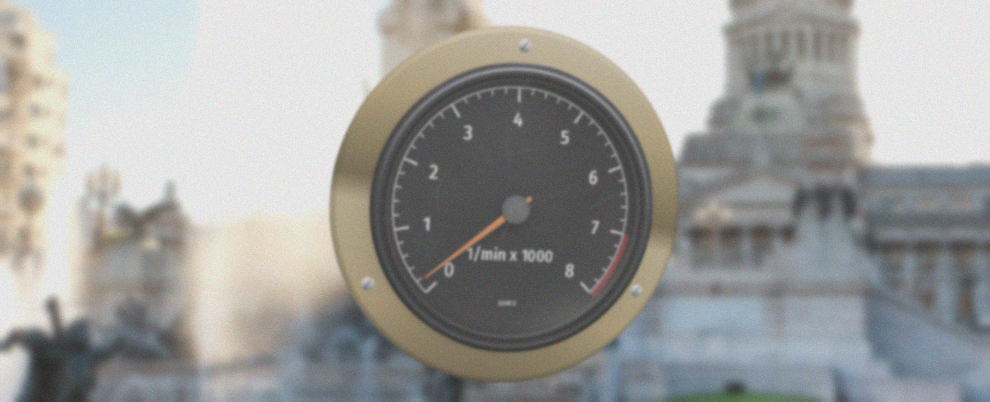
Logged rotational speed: 200
